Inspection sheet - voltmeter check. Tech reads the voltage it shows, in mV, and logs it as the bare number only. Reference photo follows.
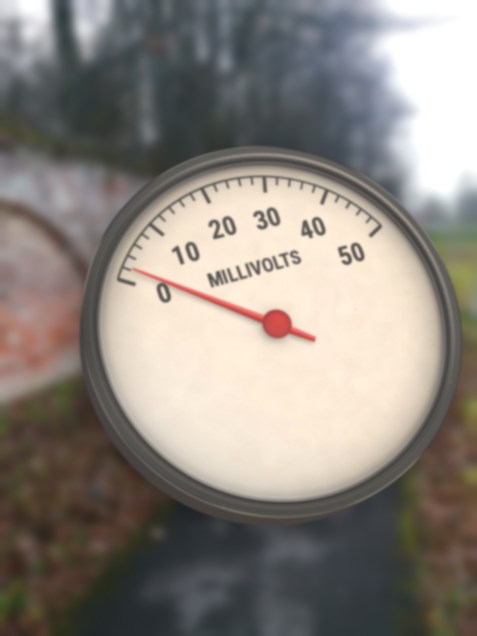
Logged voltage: 2
